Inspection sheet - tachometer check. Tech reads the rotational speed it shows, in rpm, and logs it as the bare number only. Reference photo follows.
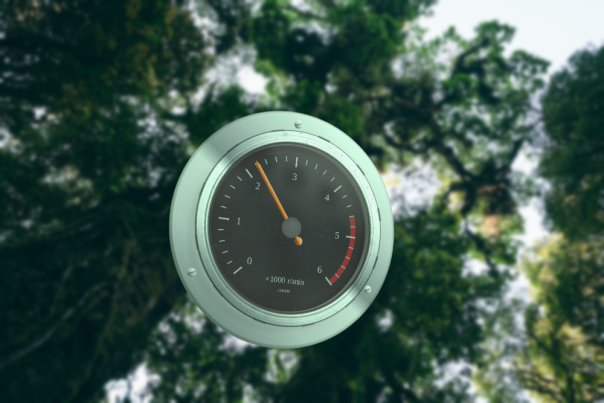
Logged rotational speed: 2200
